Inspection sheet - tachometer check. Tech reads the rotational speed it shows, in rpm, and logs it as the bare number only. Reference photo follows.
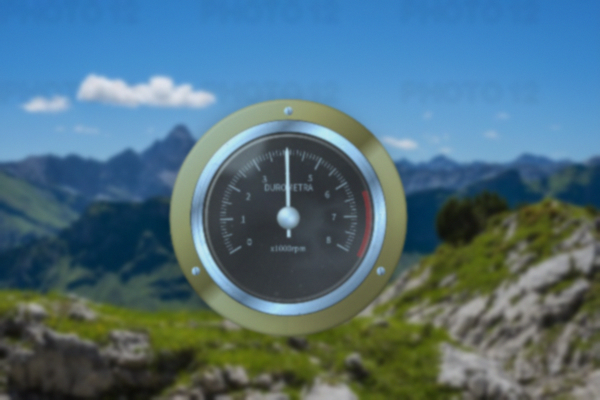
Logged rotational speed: 4000
